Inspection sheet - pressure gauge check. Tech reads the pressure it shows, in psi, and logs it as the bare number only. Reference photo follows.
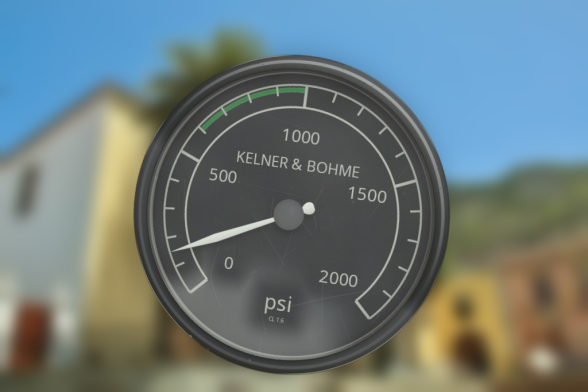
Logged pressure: 150
